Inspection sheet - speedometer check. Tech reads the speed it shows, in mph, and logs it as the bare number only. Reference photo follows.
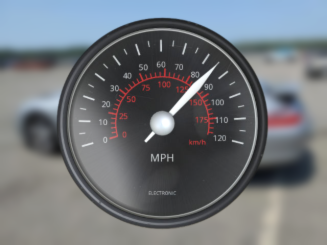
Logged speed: 85
